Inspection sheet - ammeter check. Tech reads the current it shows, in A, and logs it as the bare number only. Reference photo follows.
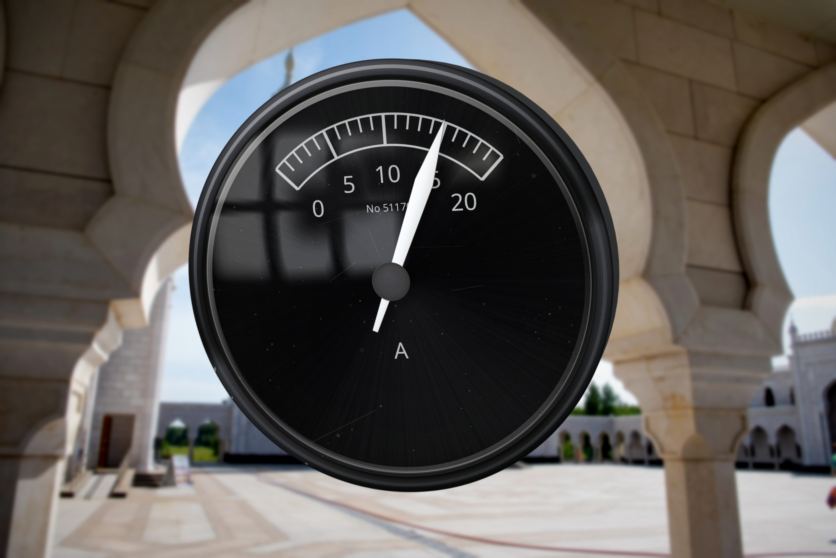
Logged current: 15
